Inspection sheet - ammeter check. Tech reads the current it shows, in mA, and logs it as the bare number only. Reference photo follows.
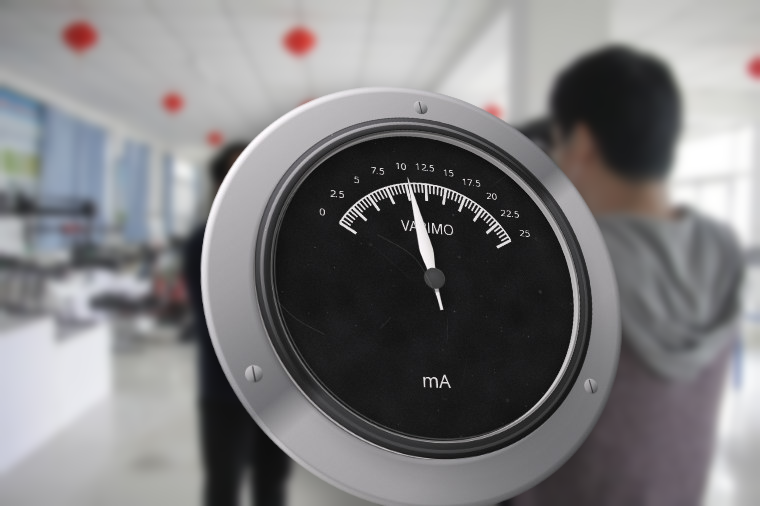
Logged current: 10
